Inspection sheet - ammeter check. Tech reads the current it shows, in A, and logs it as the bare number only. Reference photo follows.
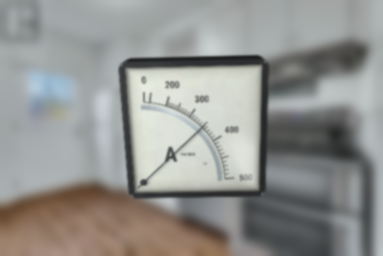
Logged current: 350
